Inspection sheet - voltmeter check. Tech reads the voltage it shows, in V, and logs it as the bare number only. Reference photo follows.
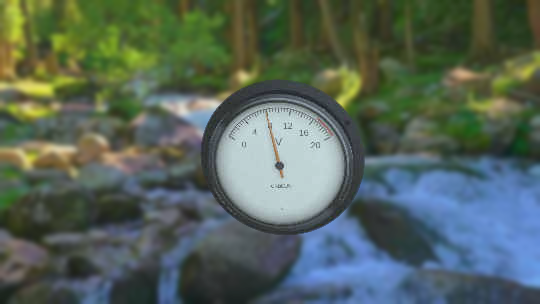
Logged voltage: 8
